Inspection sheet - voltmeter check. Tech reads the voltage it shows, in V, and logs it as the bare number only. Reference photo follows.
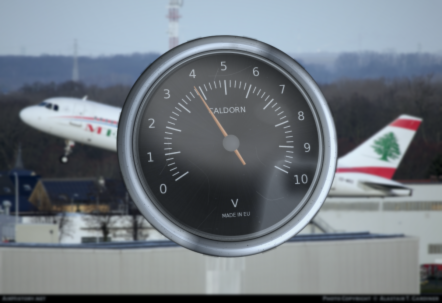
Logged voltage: 3.8
